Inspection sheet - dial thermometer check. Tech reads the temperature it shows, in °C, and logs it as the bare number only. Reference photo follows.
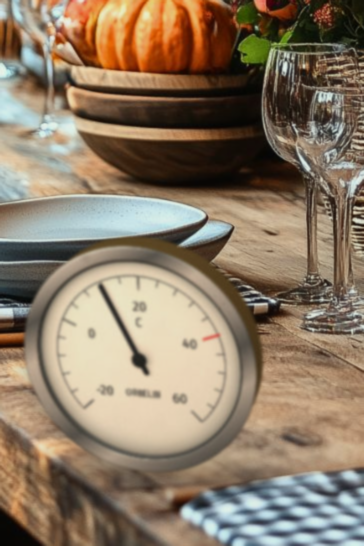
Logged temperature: 12
